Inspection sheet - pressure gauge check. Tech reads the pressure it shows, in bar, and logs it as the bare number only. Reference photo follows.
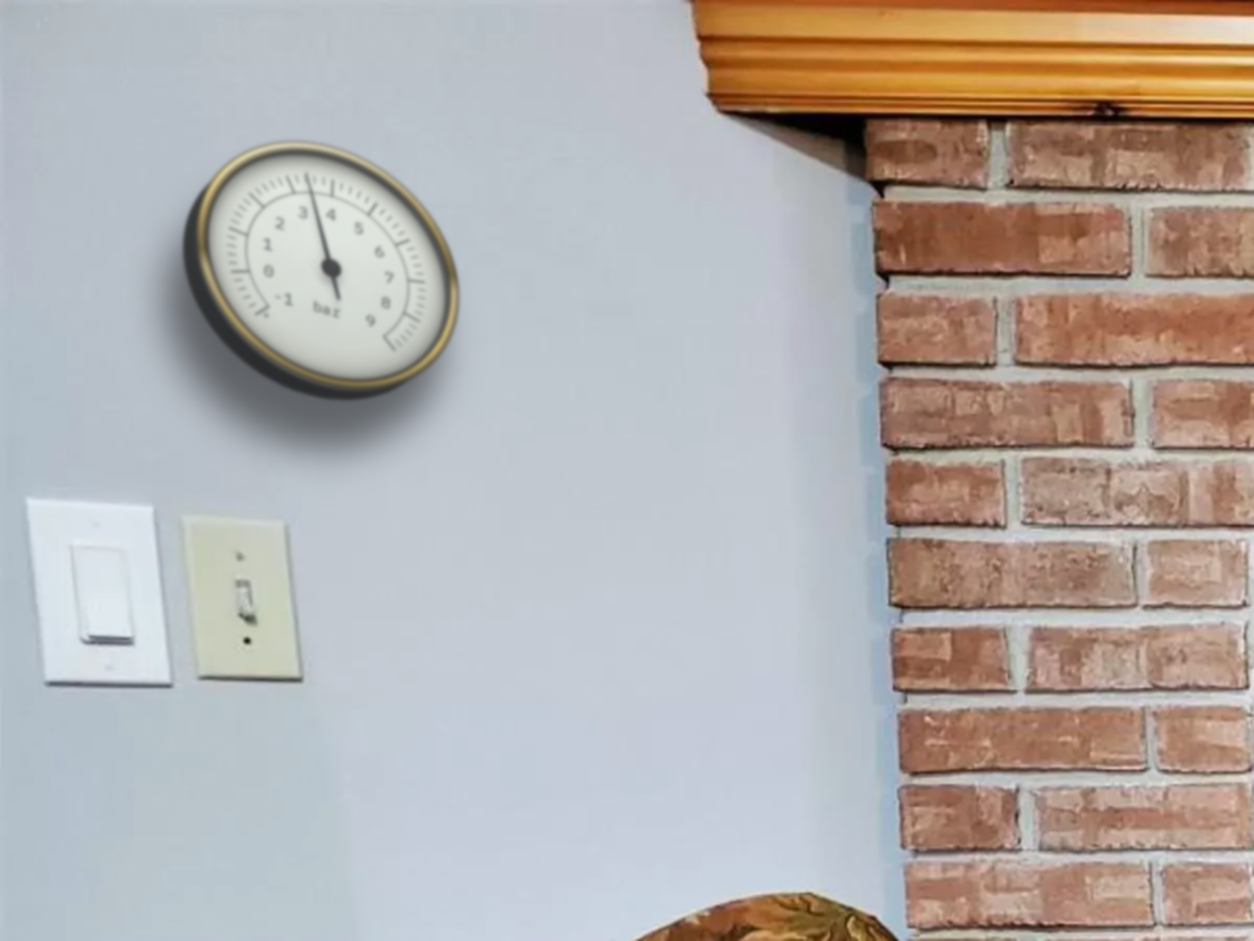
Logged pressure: 3.4
